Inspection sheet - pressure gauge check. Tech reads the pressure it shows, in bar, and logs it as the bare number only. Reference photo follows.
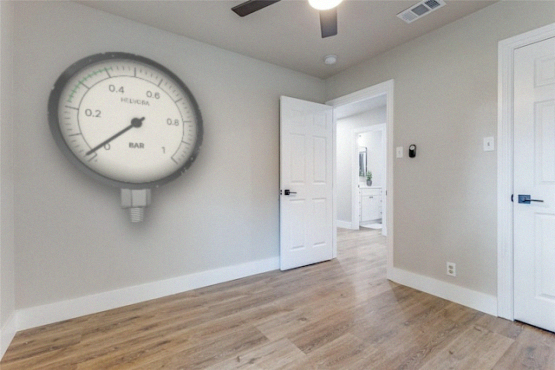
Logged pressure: 0.02
